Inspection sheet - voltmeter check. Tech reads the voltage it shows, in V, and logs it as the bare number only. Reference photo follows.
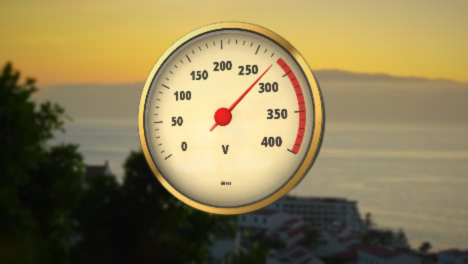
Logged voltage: 280
